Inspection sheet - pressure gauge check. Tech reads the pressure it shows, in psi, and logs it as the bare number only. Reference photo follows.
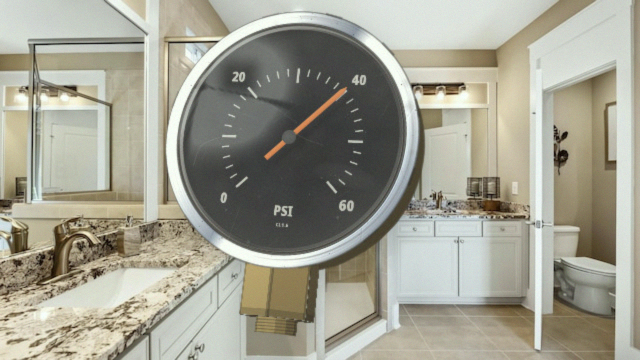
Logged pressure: 40
